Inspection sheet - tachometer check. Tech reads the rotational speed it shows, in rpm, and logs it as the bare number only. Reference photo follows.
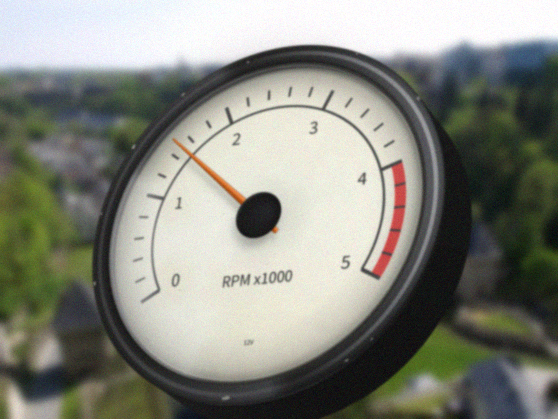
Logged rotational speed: 1500
